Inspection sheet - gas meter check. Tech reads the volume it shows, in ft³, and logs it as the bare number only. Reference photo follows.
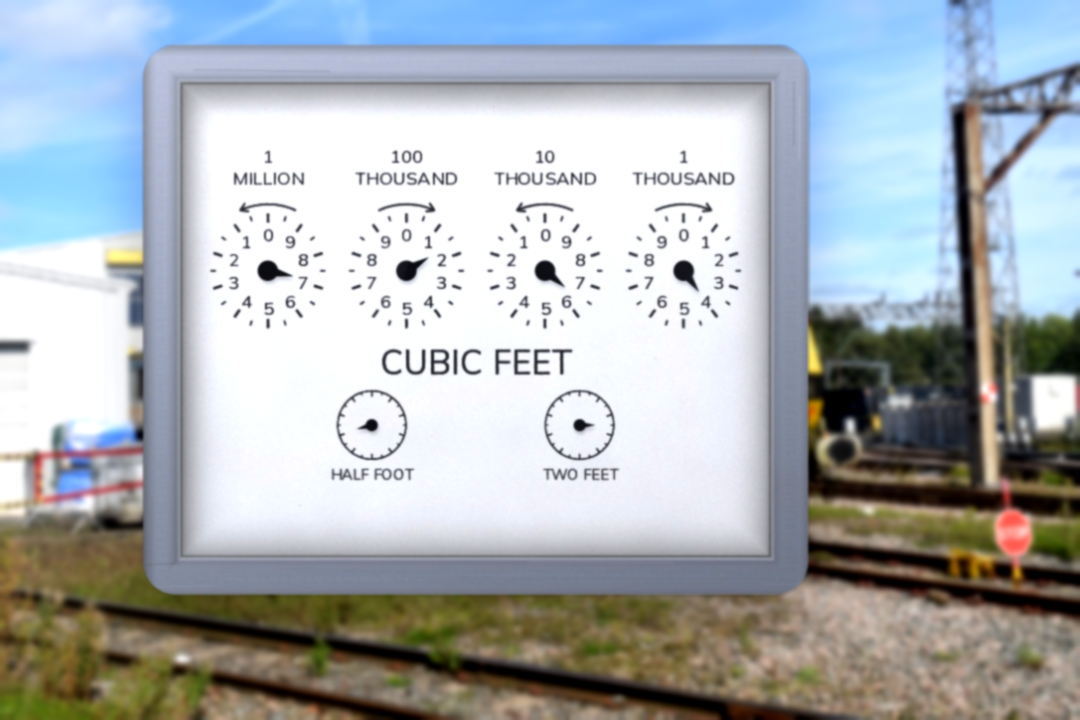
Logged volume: 716400
